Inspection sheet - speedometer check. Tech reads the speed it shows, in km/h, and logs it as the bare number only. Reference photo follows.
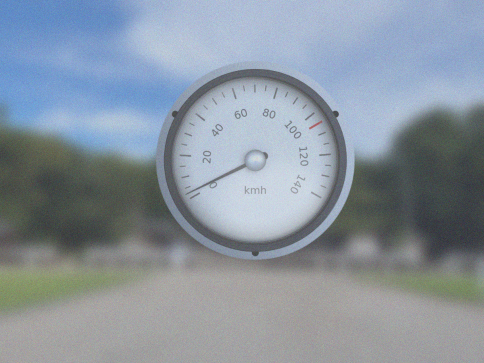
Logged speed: 2.5
